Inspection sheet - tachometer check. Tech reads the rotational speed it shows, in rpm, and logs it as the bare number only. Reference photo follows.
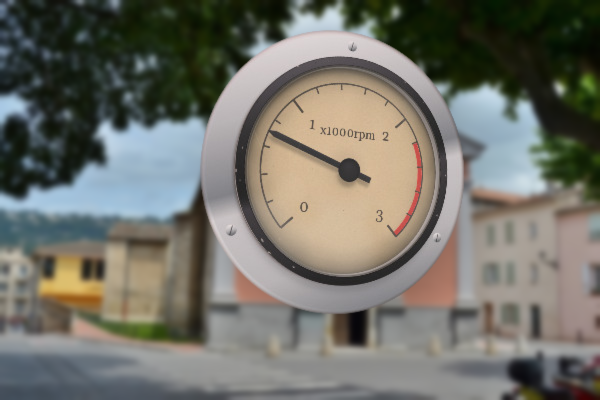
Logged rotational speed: 700
